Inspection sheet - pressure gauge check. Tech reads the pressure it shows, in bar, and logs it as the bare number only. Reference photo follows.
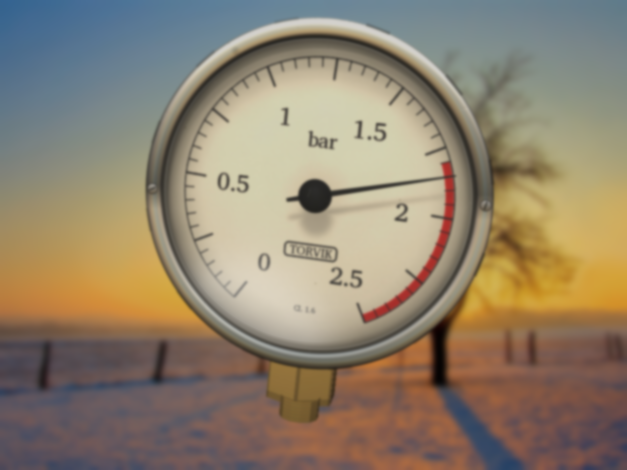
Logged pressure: 1.85
